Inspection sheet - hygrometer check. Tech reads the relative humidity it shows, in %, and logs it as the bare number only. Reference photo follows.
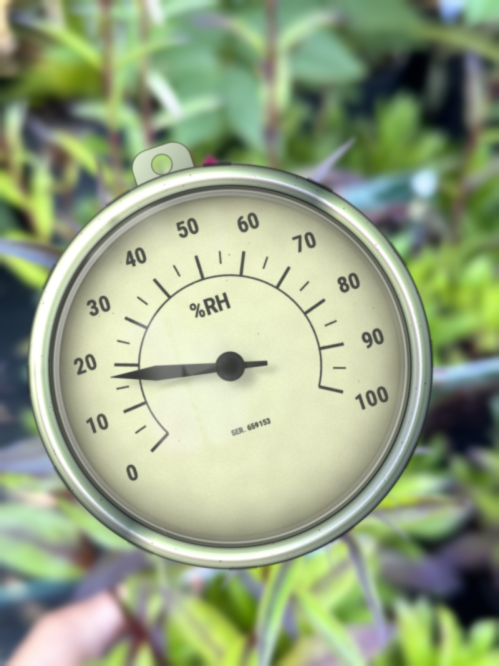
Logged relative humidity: 17.5
